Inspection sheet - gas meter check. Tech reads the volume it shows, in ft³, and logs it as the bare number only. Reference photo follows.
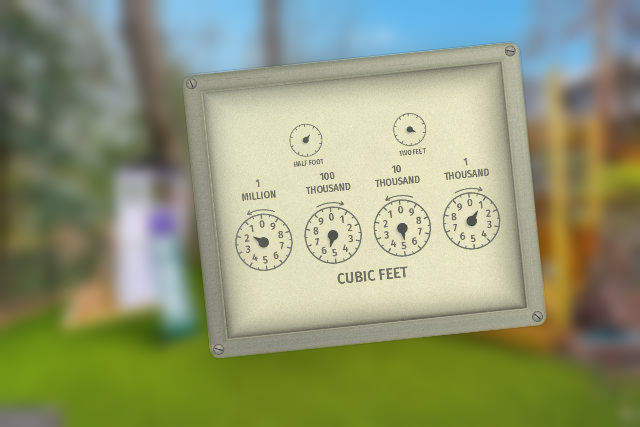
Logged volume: 155100
